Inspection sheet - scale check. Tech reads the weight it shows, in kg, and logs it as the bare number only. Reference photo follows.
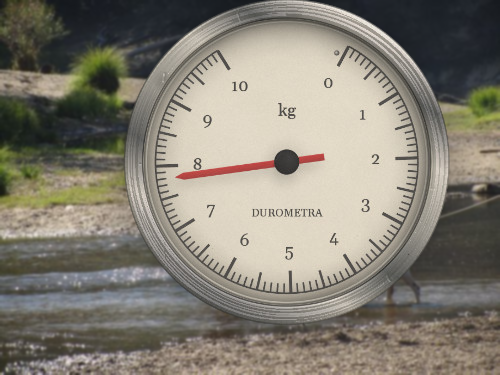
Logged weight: 7.8
